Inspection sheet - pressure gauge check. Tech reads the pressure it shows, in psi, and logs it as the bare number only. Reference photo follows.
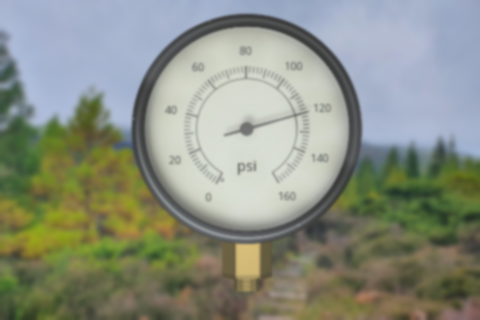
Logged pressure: 120
